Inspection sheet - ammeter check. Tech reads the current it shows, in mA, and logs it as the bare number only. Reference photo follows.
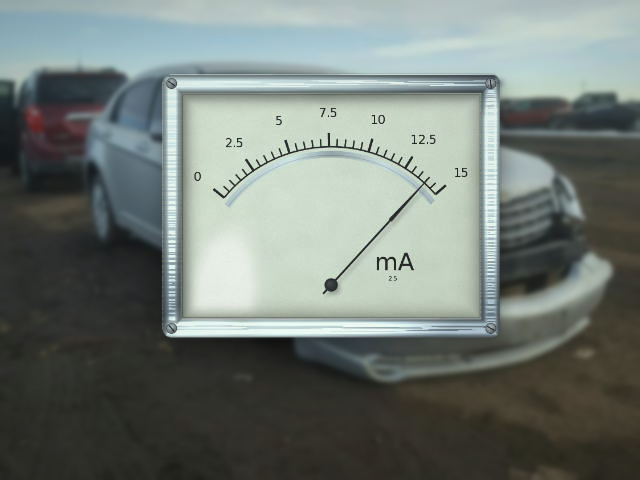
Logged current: 14
